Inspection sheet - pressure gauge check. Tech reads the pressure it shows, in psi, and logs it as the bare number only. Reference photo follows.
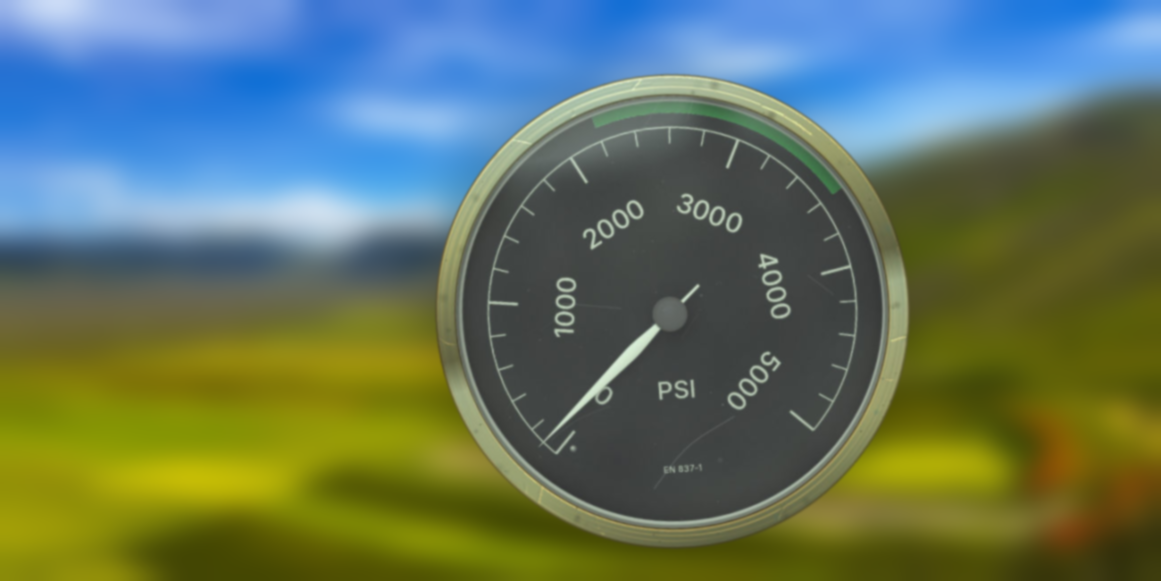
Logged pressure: 100
